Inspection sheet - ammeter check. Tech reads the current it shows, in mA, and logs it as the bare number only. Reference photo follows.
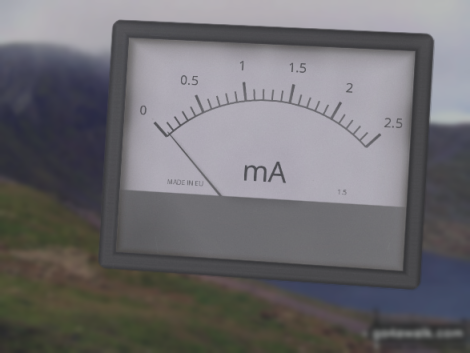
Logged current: 0.05
